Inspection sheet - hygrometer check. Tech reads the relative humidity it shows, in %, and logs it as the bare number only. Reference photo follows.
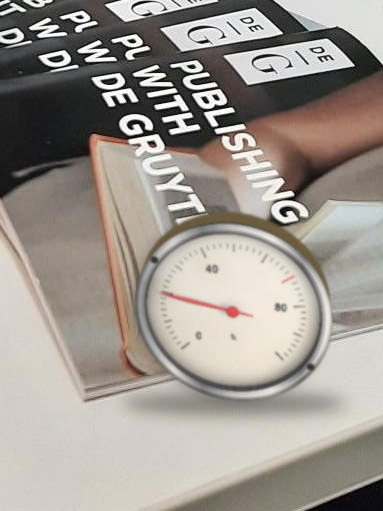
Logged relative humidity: 20
